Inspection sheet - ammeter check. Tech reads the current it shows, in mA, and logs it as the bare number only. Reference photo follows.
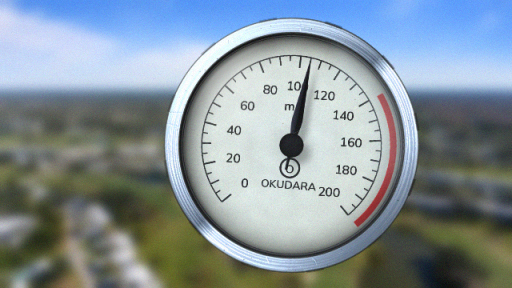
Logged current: 105
